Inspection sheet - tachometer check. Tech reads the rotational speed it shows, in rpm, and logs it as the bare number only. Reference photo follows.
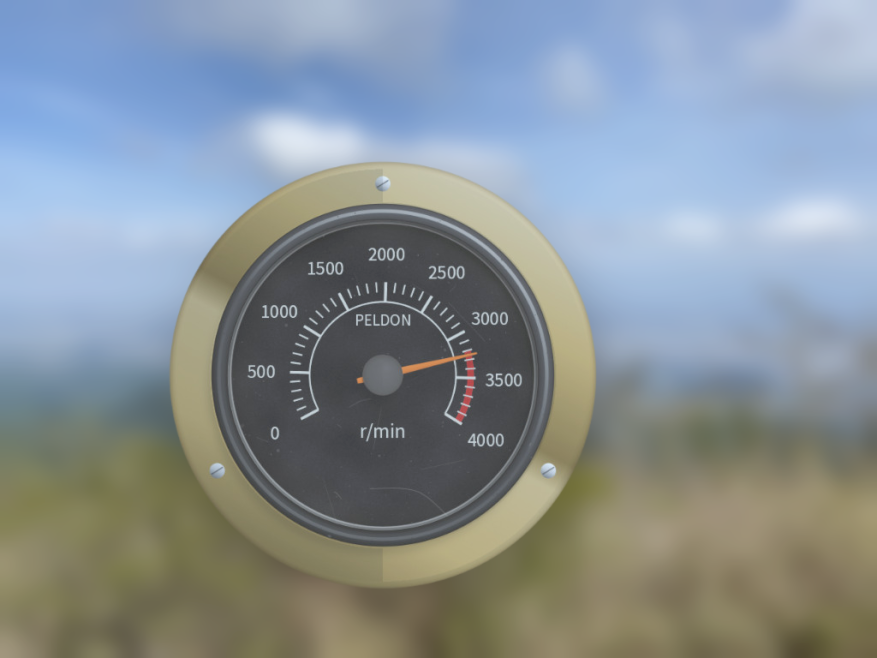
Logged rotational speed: 3250
